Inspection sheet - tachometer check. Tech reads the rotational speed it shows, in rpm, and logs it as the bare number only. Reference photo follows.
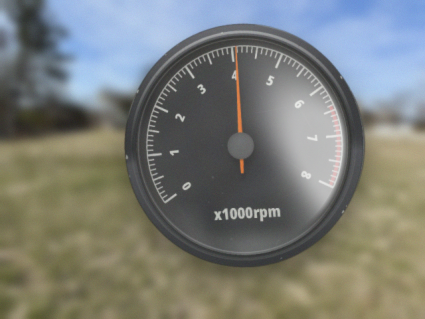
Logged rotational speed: 4100
